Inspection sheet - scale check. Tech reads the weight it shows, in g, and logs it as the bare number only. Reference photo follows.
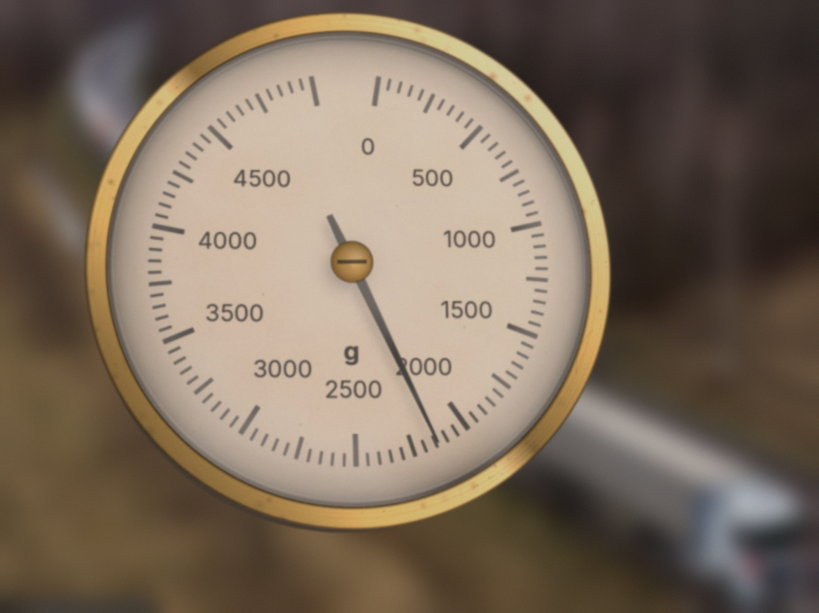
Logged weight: 2150
